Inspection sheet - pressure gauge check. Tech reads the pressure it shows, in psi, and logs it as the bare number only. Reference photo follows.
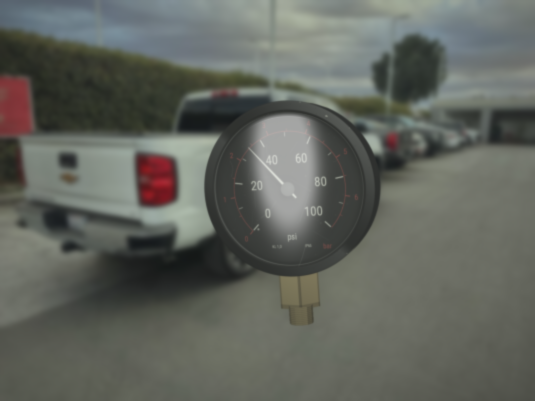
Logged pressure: 35
